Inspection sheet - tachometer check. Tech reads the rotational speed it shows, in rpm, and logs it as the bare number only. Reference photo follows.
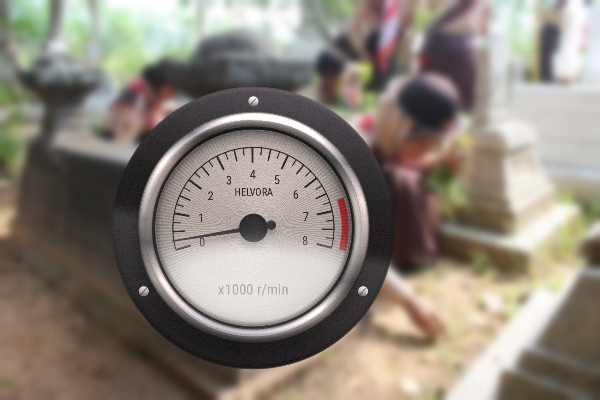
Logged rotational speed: 250
